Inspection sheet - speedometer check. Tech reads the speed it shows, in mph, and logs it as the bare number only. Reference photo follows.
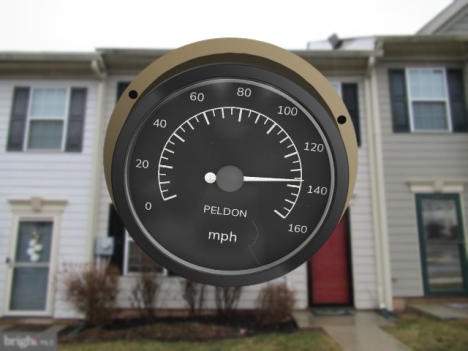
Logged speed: 135
